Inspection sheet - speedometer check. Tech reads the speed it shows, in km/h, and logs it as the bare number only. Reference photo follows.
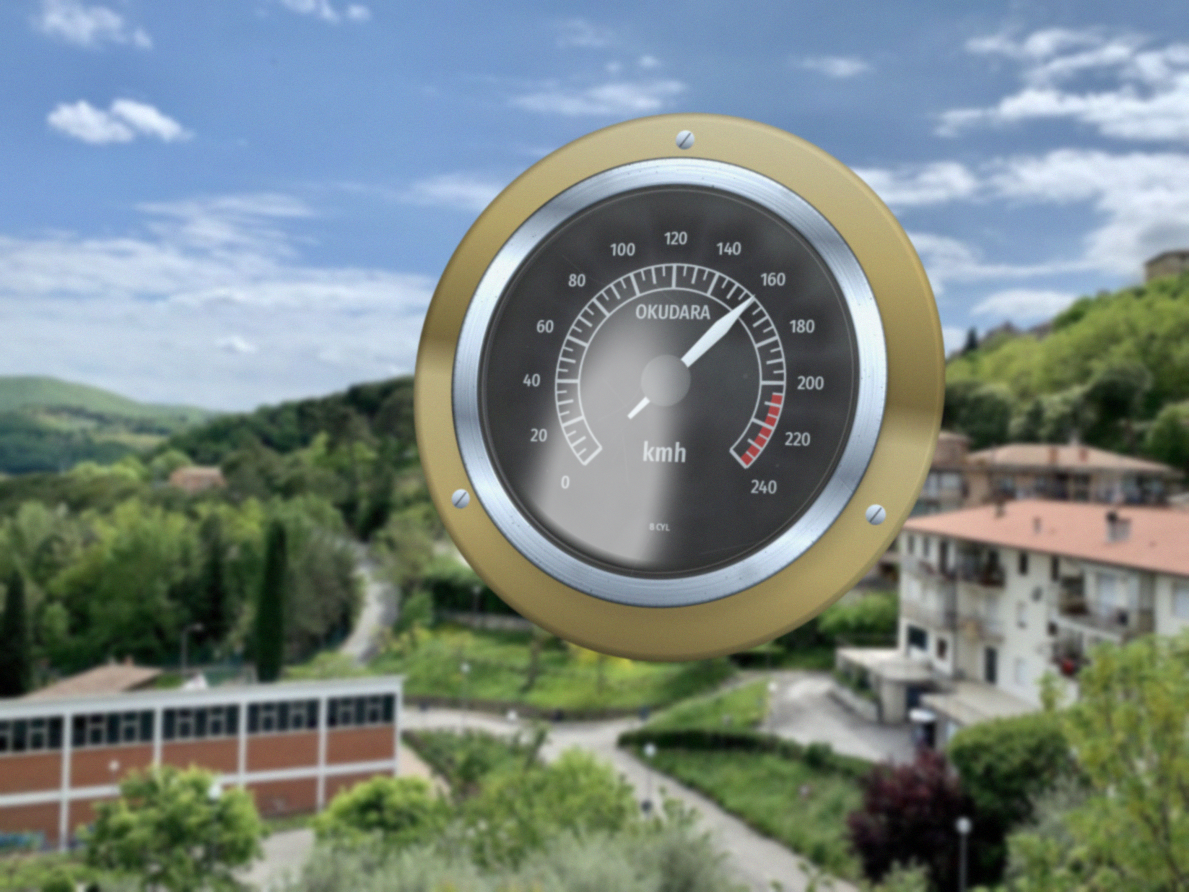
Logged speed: 160
